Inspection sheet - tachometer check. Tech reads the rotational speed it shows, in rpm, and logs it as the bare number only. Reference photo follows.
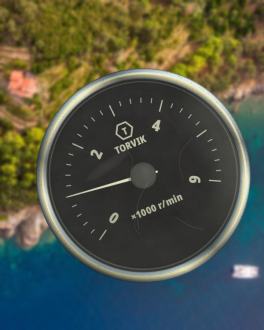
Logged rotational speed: 1000
